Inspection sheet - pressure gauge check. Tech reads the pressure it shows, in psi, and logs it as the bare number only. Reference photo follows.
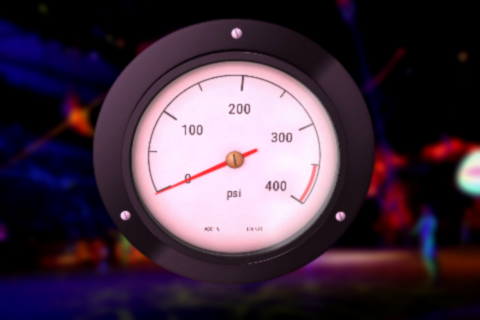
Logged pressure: 0
